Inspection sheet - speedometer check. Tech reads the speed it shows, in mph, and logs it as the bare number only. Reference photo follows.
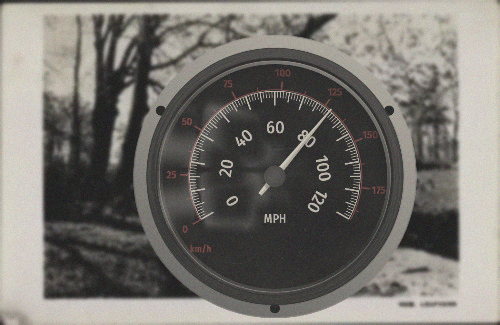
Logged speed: 80
